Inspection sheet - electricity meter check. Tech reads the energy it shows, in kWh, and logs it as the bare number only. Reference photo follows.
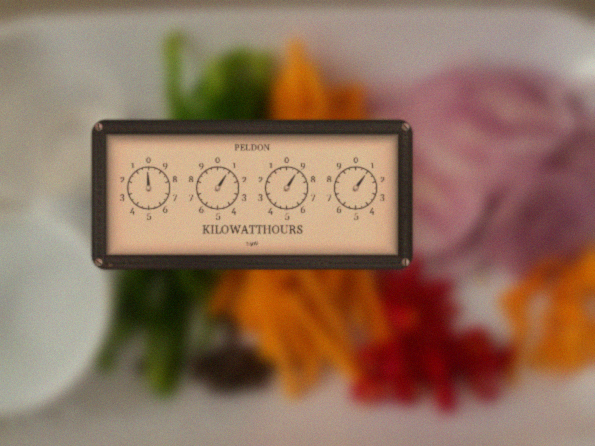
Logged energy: 91
